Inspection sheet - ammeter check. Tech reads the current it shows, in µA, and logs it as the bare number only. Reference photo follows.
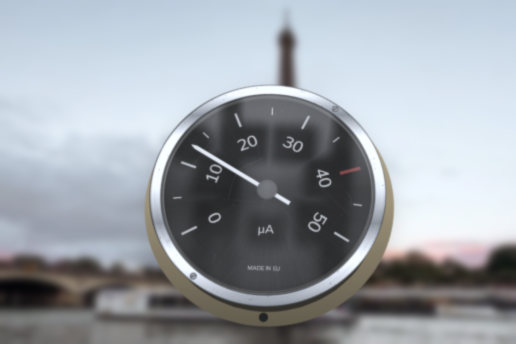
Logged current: 12.5
